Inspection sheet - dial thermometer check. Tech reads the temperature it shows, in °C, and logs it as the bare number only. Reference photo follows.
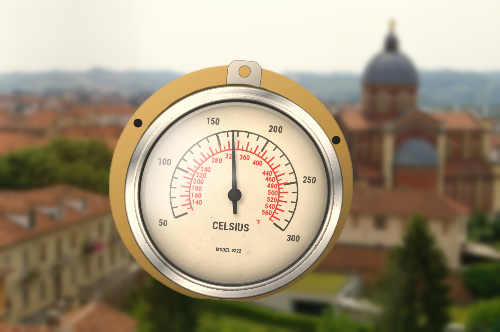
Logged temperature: 165
